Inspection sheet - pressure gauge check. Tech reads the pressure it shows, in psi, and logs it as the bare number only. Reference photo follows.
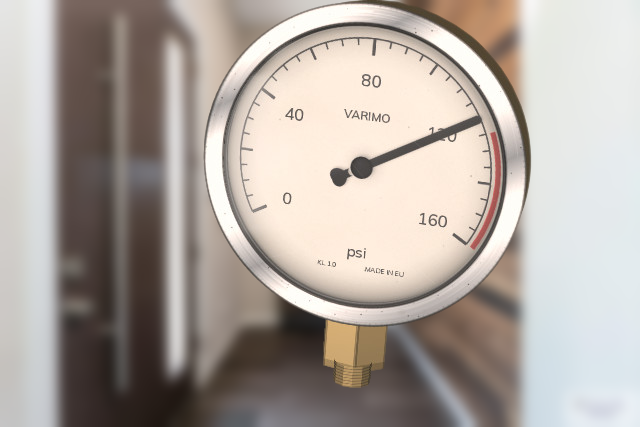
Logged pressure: 120
